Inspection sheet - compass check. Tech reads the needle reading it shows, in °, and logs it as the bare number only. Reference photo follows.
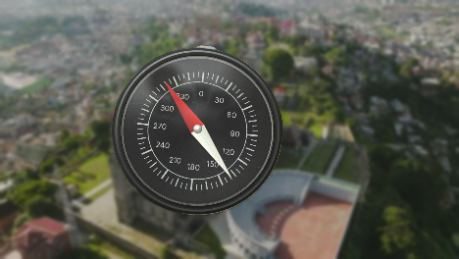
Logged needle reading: 320
